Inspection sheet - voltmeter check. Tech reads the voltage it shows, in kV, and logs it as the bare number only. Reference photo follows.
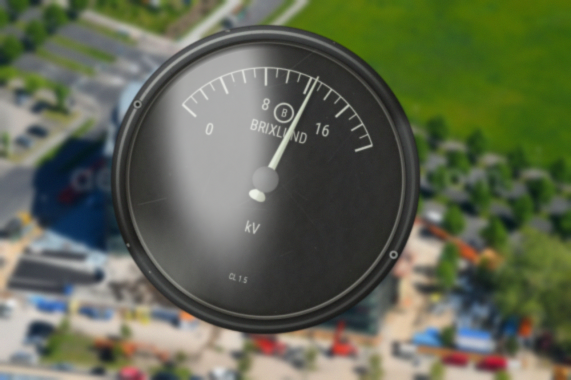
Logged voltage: 12.5
